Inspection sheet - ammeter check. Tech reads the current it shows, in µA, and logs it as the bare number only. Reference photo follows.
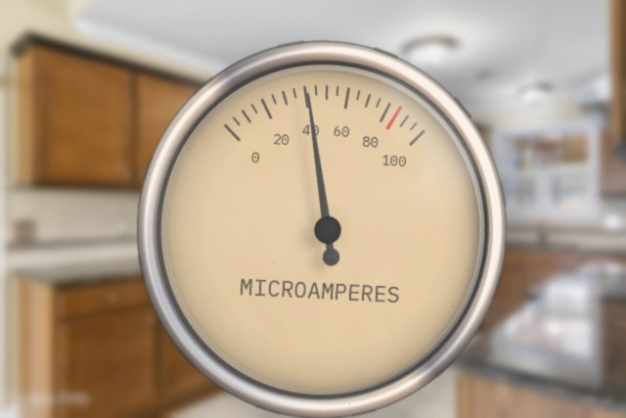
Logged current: 40
